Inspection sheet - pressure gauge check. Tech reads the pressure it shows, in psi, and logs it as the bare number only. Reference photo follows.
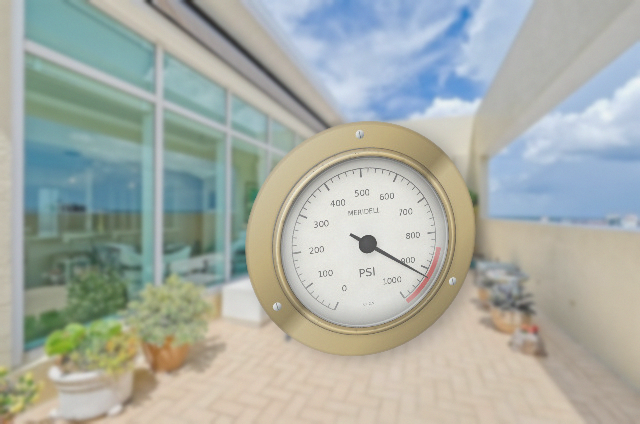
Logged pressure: 920
